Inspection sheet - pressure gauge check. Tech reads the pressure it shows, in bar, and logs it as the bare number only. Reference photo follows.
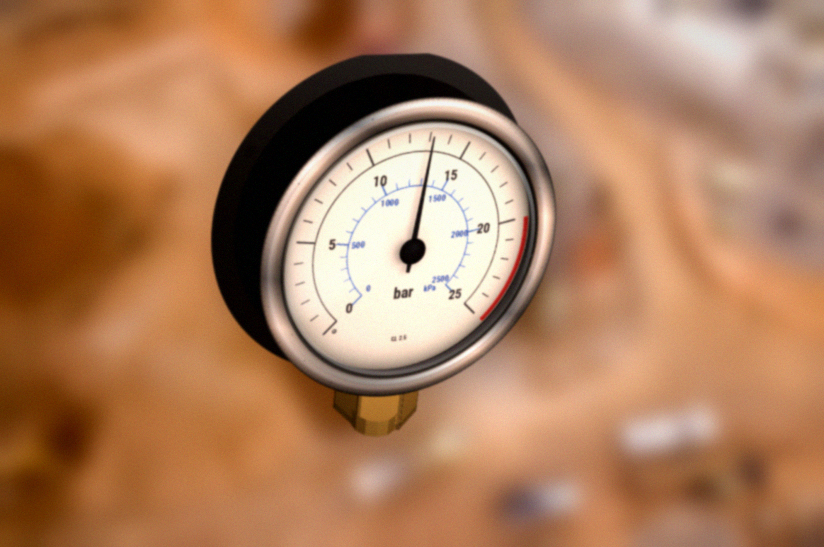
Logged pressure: 13
